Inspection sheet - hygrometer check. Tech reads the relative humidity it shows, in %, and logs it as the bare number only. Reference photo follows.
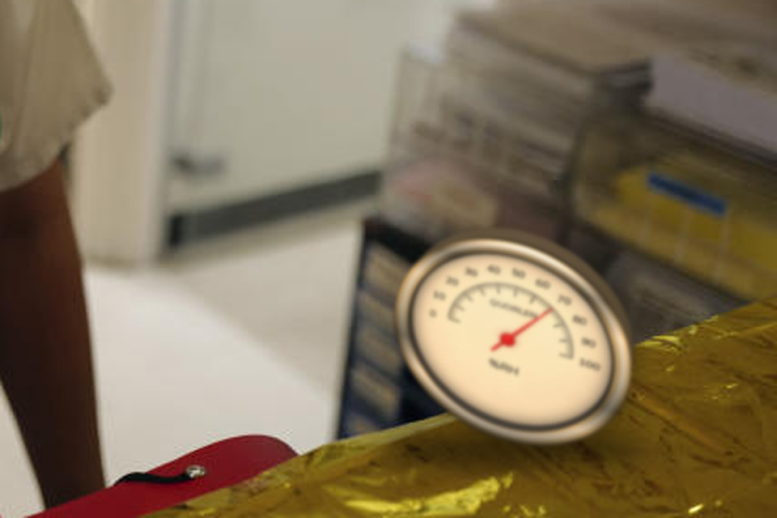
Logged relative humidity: 70
